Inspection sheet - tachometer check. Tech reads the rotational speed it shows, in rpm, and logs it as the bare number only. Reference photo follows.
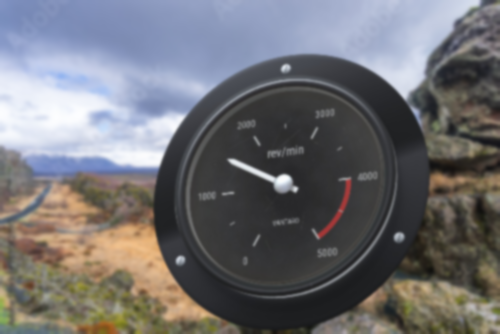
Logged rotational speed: 1500
